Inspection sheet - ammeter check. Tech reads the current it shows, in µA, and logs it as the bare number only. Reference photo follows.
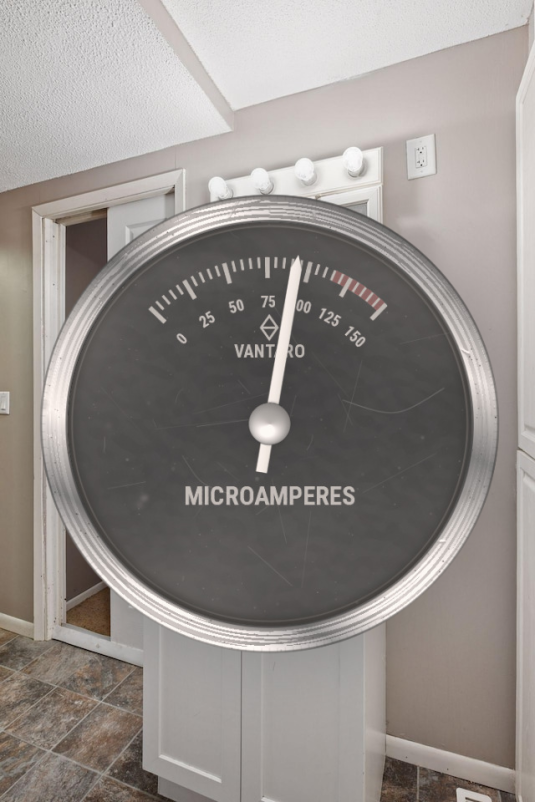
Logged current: 92.5
